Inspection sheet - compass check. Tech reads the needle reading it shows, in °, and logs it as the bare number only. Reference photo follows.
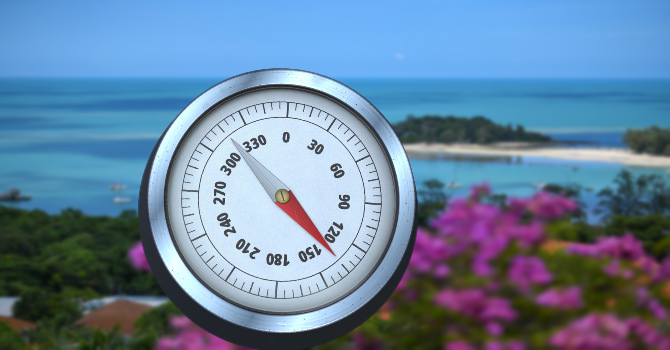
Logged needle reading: 135
